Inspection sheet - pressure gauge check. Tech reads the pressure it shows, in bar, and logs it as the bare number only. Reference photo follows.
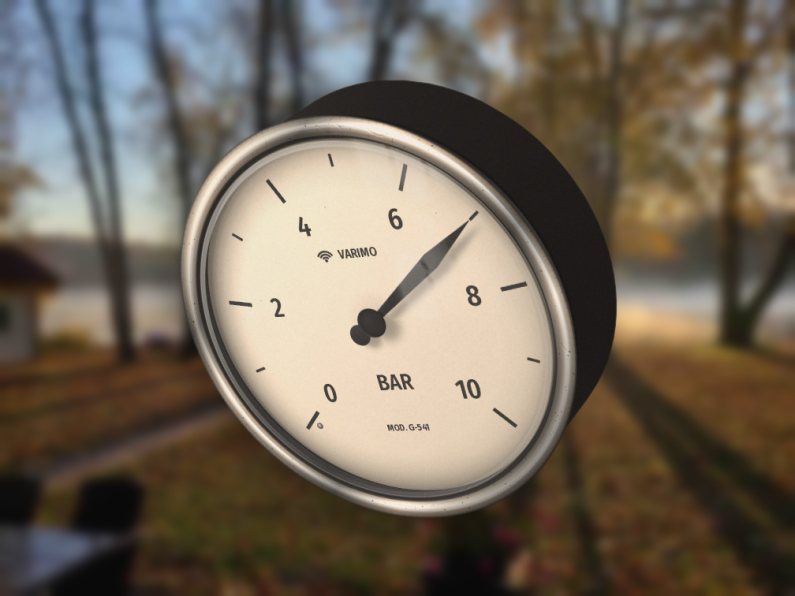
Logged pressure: 7
